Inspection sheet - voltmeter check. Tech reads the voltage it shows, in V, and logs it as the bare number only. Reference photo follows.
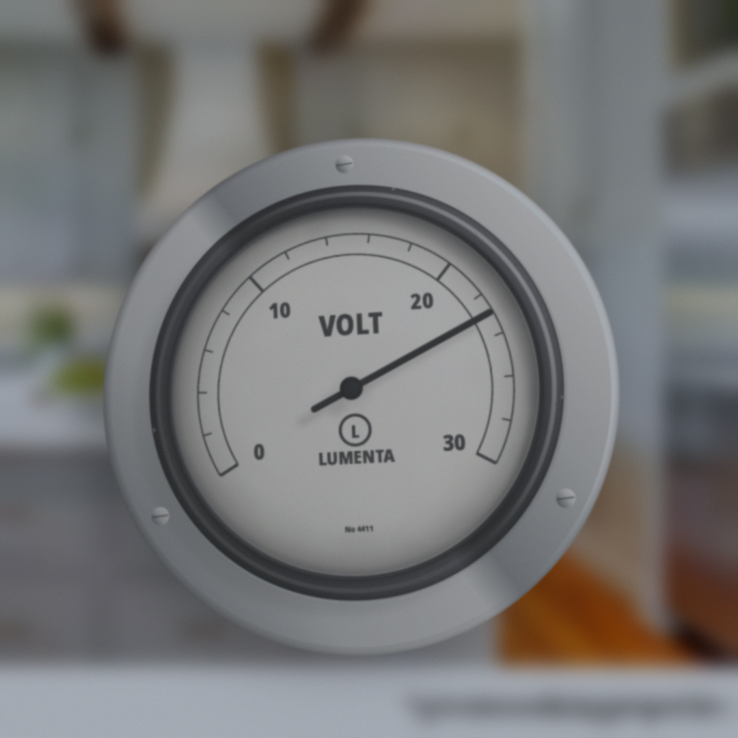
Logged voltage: 23
